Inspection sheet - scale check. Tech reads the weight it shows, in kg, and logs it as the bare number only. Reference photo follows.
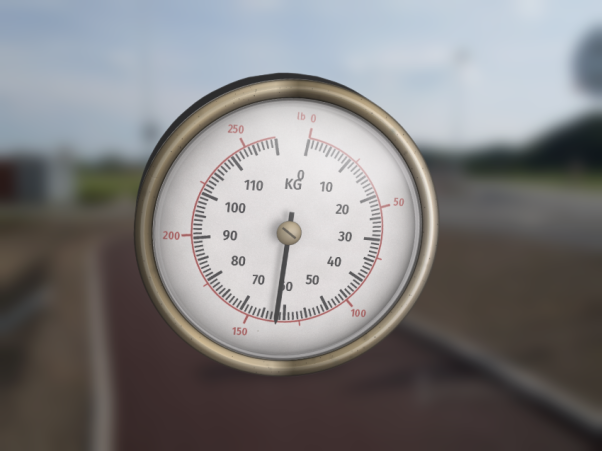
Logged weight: 62
